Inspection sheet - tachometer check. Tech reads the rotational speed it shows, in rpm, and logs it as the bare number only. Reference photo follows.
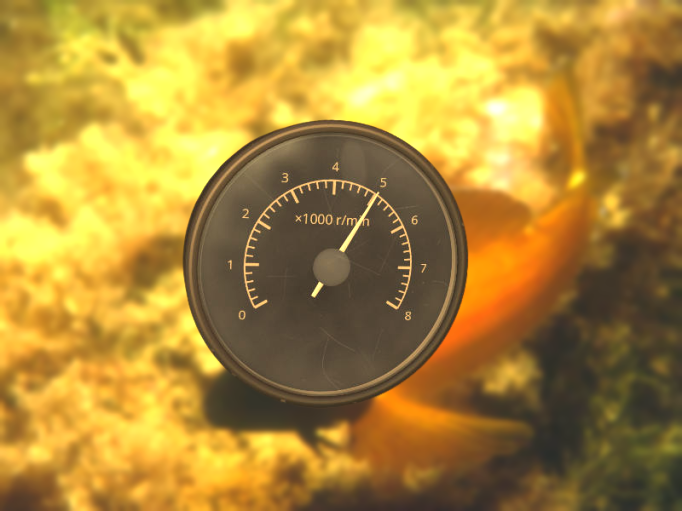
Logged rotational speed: 5000
